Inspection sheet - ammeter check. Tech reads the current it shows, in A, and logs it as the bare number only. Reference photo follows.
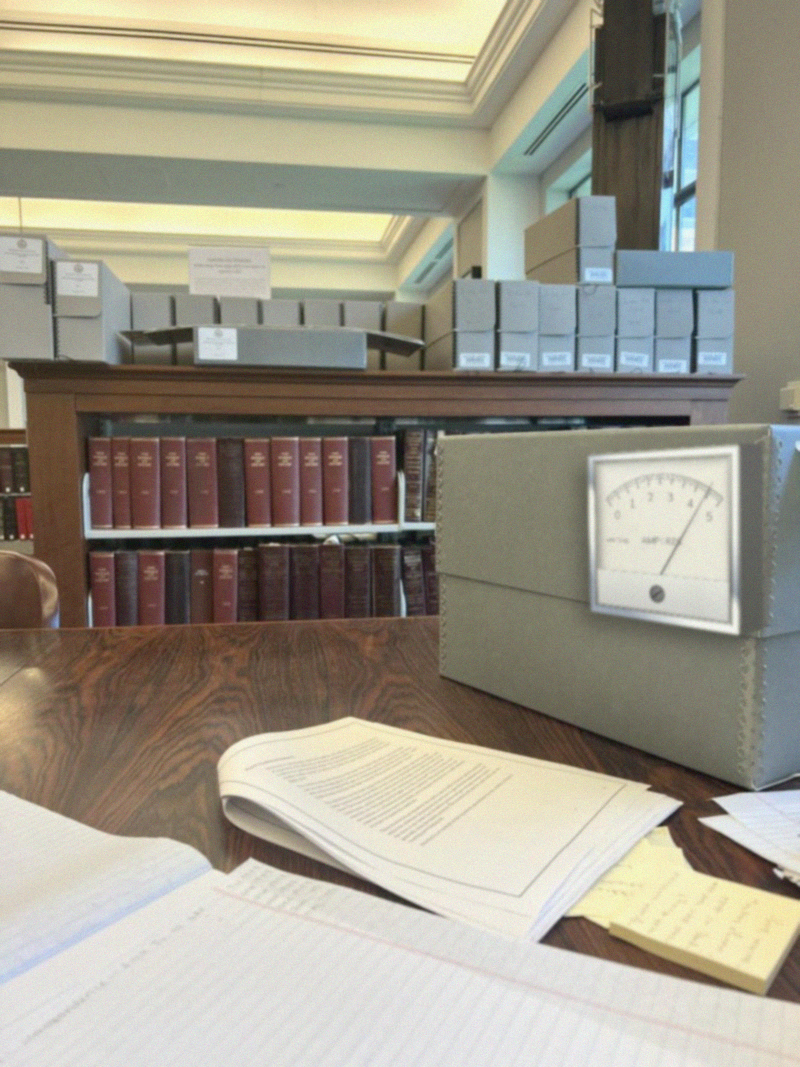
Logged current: 4.5
